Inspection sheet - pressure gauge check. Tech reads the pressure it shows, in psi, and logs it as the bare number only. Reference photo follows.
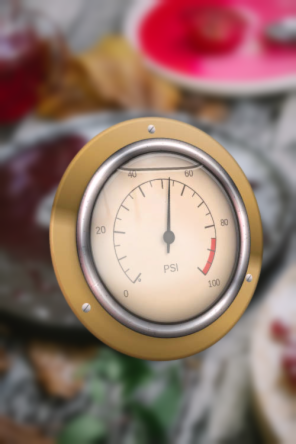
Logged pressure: 52.5
